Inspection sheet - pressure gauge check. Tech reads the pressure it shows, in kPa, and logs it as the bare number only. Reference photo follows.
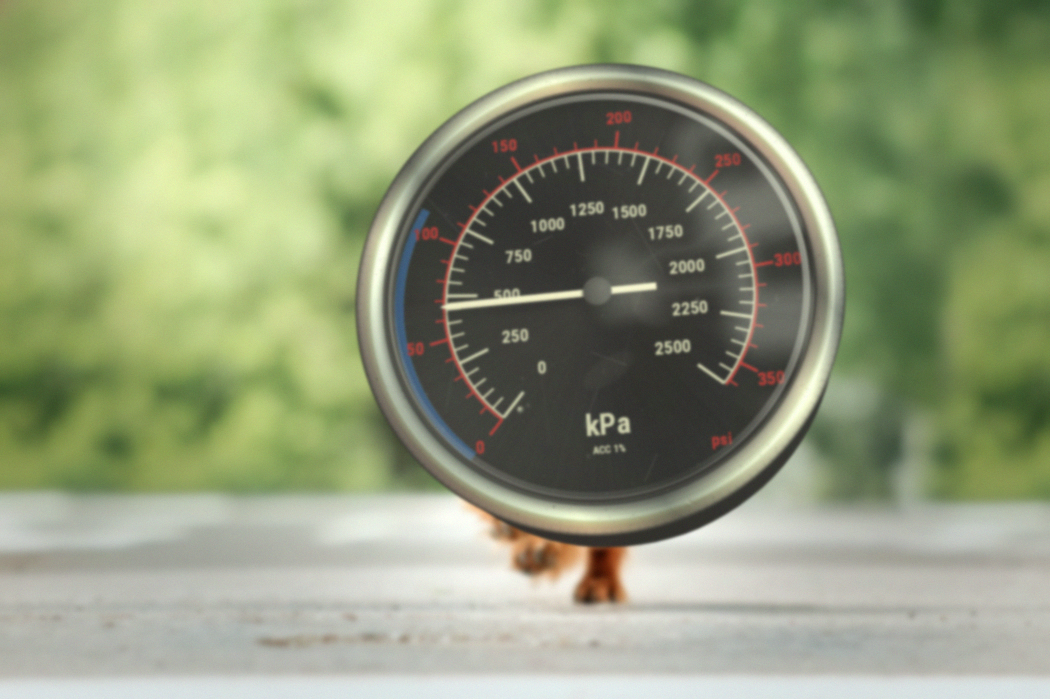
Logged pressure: 450
